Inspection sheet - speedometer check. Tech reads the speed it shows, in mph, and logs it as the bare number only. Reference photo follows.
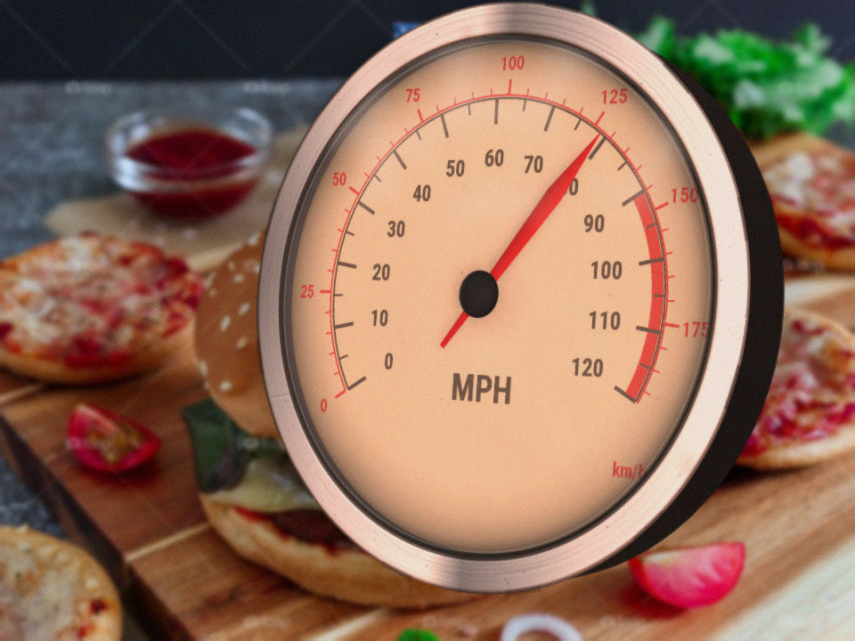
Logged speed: 80
